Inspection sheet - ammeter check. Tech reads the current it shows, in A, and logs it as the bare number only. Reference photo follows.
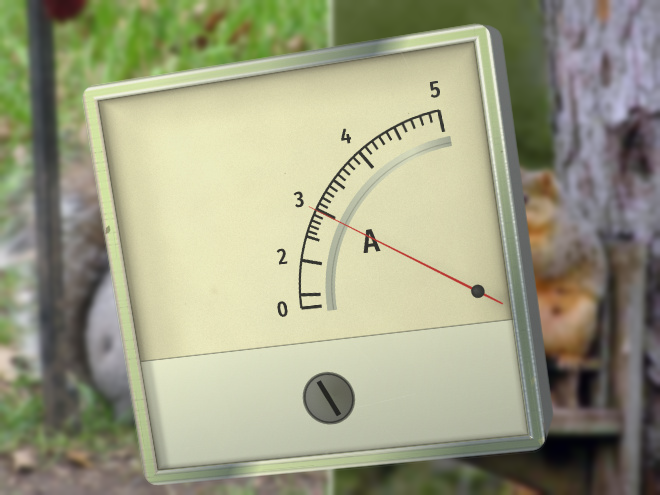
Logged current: 3
